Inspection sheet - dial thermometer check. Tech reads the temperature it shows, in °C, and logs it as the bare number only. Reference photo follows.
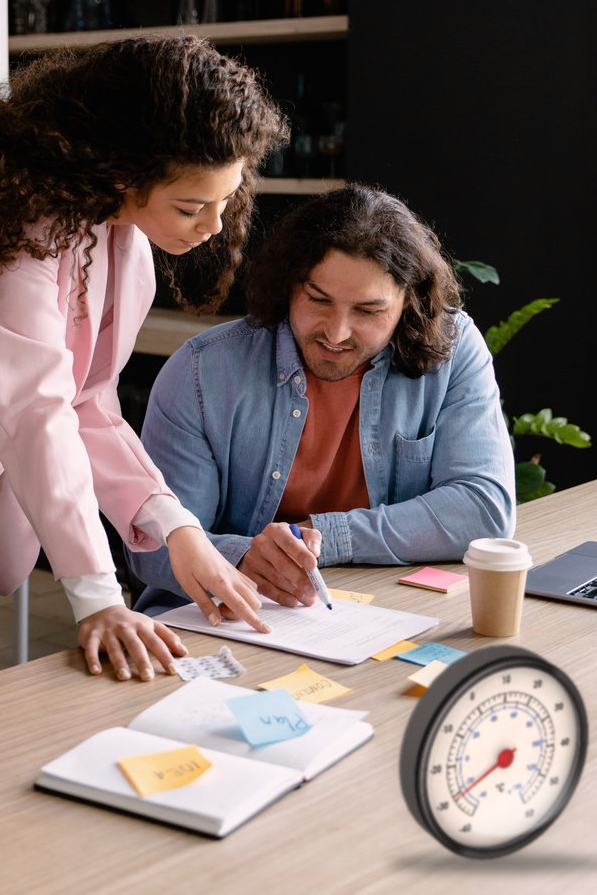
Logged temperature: -30
